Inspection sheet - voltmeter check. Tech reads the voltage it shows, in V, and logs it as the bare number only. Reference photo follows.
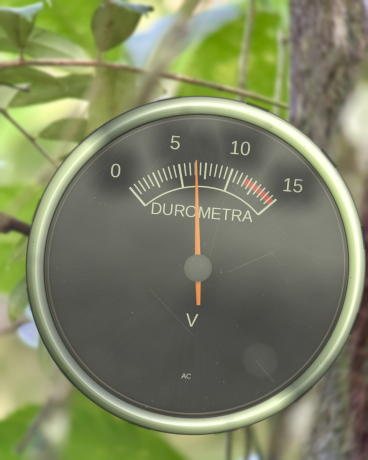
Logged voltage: 6.5
